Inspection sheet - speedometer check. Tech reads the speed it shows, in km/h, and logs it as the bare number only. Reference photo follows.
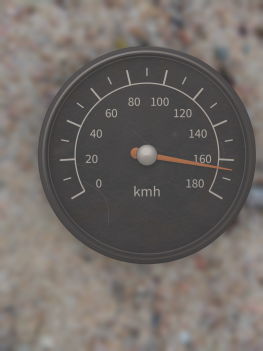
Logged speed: 165
